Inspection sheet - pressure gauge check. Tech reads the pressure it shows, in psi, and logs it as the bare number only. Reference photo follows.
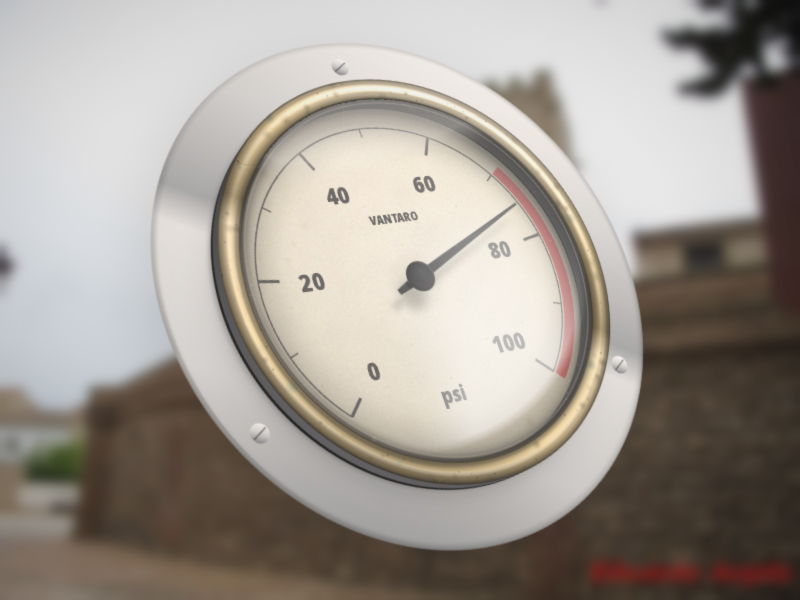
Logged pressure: 75
